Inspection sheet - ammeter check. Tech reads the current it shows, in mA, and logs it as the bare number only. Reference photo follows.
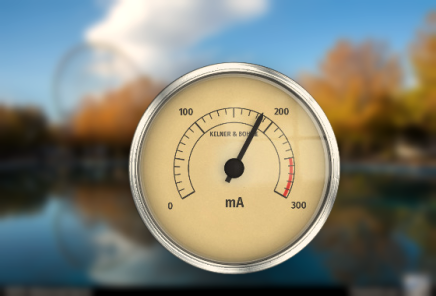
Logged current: 185
